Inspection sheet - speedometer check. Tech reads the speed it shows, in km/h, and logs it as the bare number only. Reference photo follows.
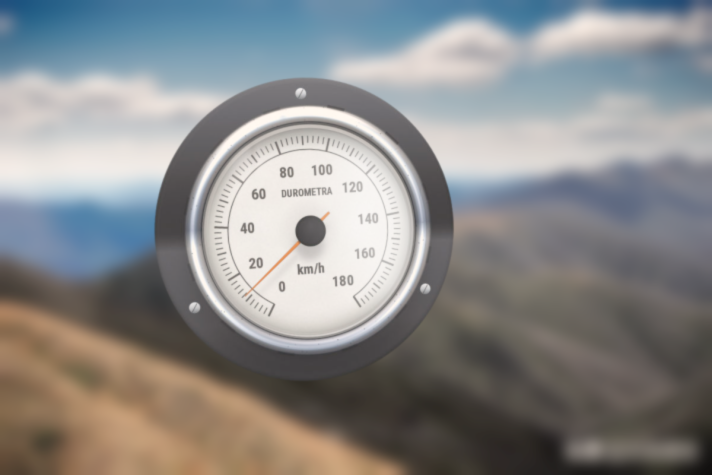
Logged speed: 12
